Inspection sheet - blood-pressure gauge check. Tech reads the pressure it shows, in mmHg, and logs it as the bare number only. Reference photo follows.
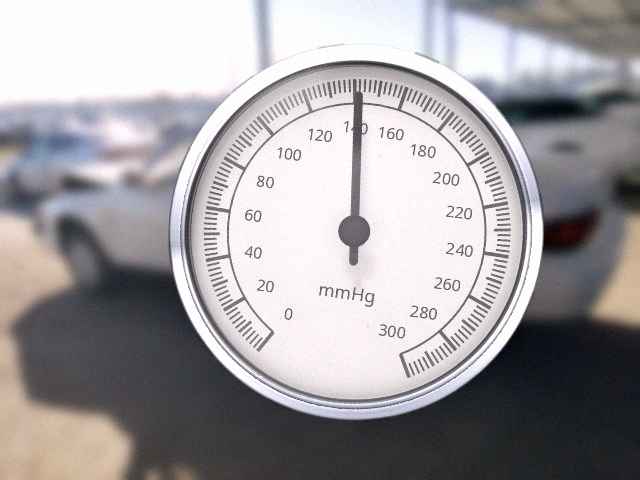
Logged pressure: 142
